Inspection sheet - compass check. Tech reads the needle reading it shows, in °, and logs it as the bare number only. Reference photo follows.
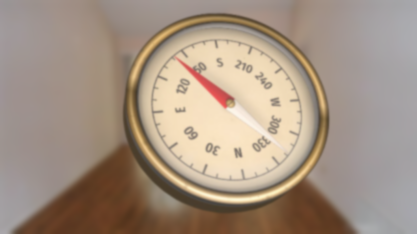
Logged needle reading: 140
